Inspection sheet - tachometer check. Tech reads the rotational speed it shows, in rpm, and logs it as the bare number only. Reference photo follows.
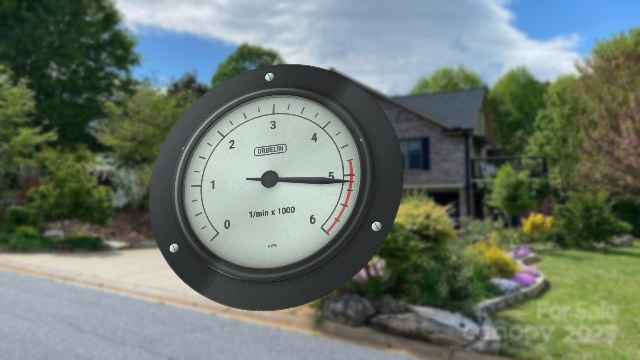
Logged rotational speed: 5125
